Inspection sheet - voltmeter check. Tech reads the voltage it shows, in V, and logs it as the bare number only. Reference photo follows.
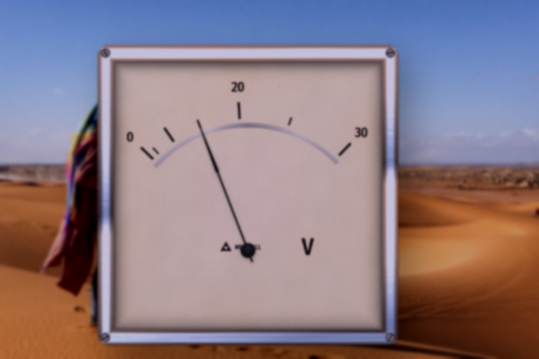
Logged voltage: 15
